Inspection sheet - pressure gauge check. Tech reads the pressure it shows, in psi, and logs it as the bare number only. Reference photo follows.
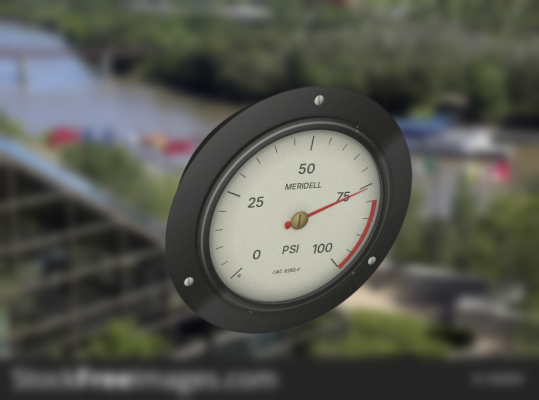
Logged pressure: 75
